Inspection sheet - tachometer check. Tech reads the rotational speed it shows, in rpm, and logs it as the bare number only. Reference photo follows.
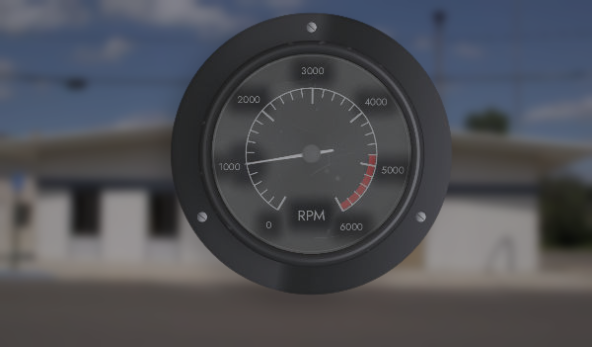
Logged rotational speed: 1000
